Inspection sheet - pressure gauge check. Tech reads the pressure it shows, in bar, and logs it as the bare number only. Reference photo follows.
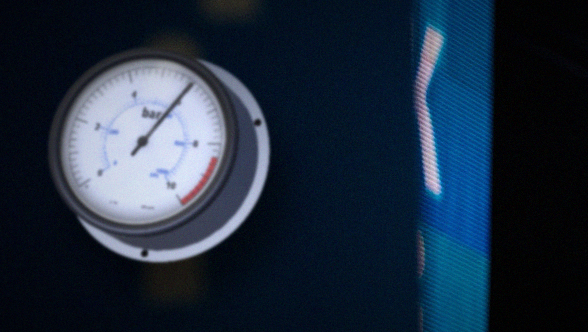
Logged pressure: 6
